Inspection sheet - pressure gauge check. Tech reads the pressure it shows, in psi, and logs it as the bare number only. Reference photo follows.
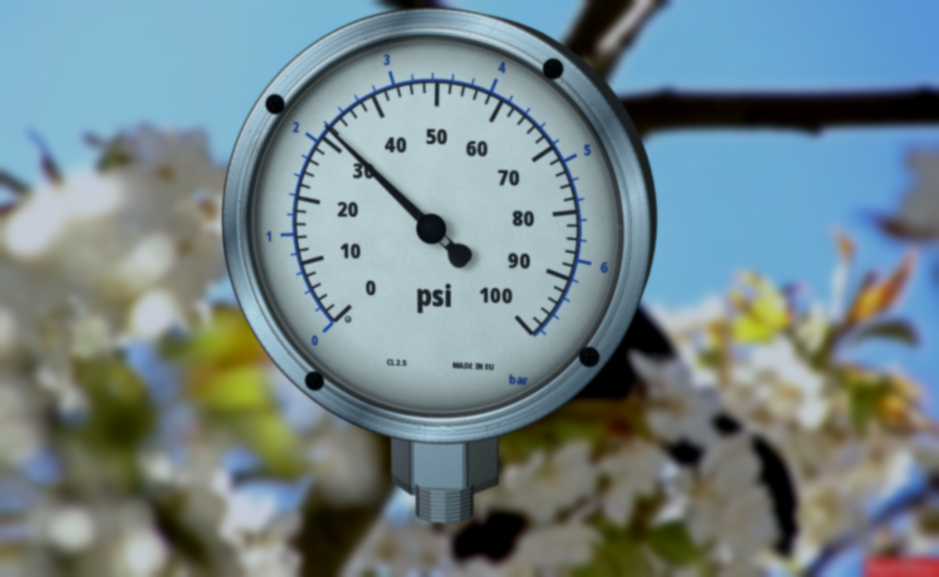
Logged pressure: 32
